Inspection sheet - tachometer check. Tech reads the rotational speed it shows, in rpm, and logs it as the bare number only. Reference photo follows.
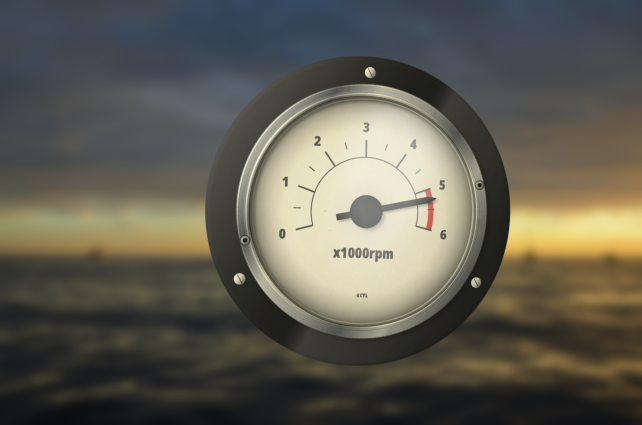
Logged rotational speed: 5250
